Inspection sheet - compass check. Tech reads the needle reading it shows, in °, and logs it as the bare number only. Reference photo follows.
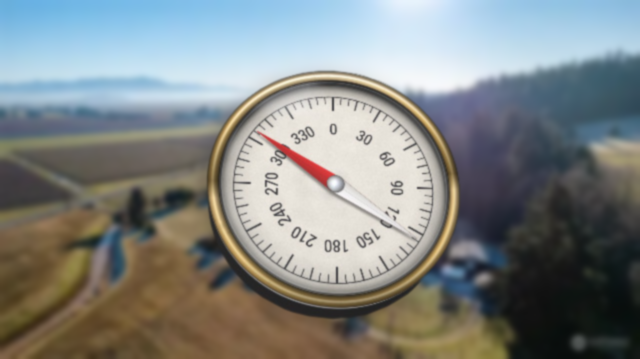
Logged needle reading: 305
